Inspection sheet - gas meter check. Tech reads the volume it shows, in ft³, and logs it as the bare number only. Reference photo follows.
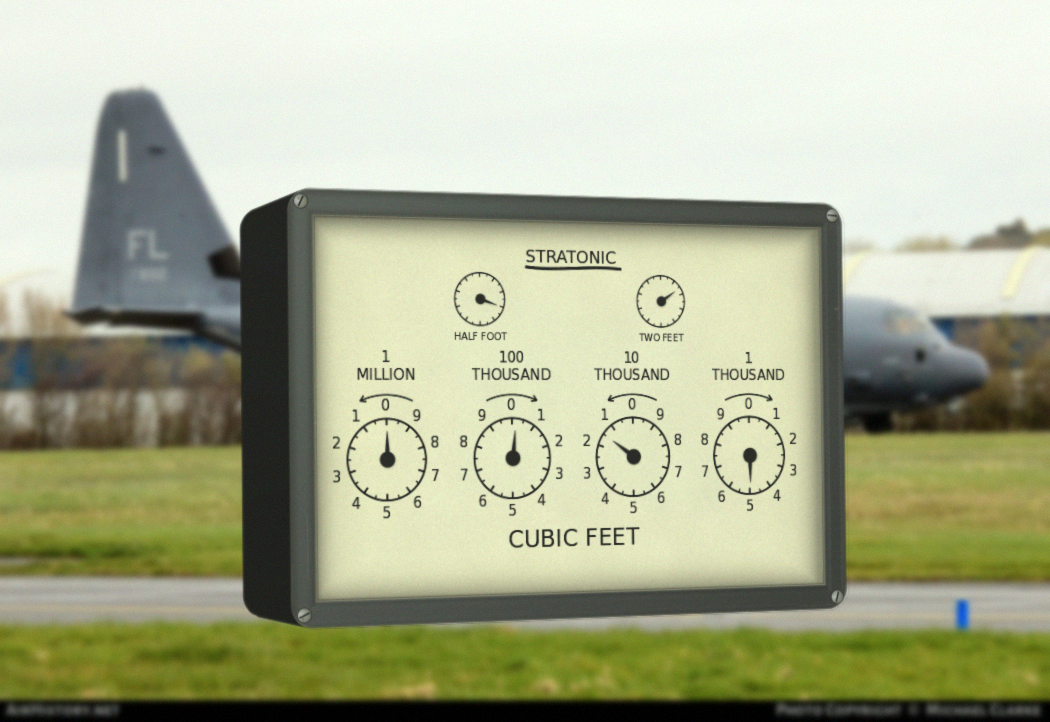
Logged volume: 1500
